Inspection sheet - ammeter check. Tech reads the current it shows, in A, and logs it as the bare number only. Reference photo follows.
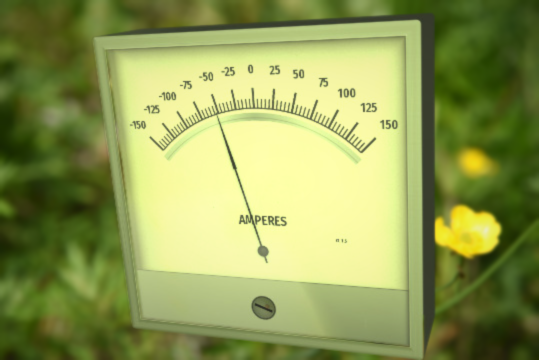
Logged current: -50
